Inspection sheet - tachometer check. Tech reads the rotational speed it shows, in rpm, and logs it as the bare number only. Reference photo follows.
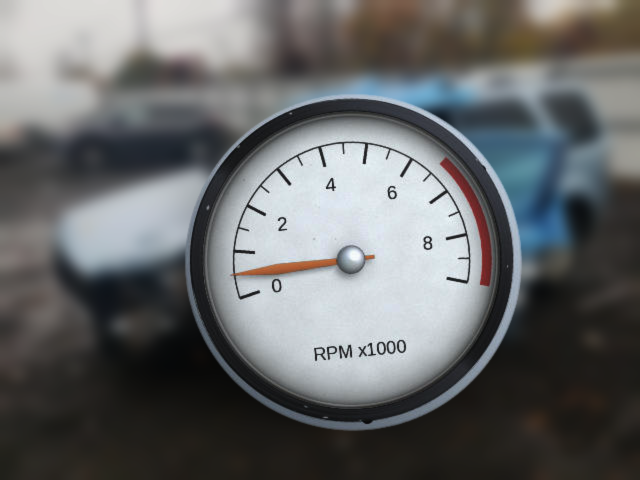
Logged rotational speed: 500
